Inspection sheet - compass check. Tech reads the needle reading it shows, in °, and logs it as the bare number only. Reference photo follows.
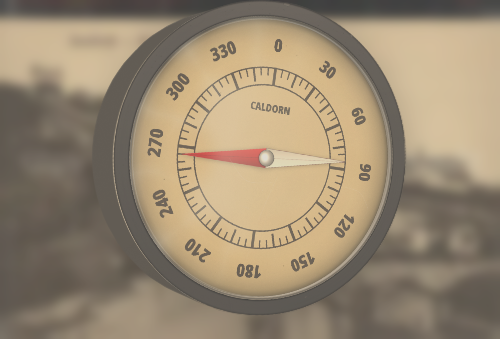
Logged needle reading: 265
